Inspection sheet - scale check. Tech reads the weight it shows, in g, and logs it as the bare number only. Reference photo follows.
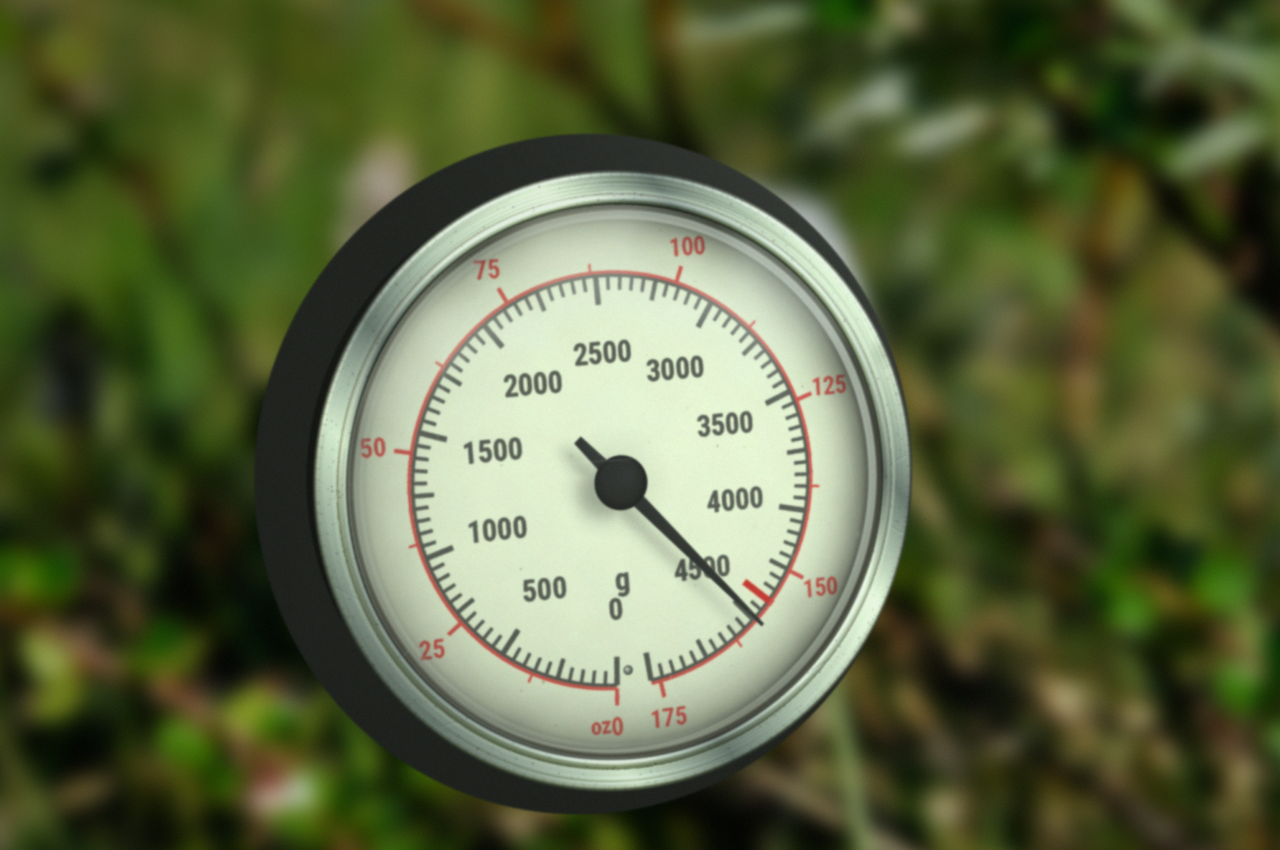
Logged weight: 4500
